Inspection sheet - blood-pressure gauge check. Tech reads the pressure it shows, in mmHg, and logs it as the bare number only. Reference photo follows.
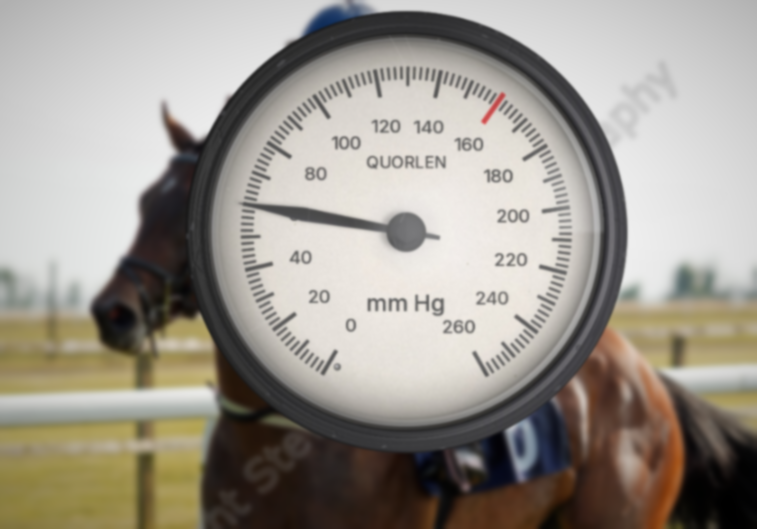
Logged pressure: 60
